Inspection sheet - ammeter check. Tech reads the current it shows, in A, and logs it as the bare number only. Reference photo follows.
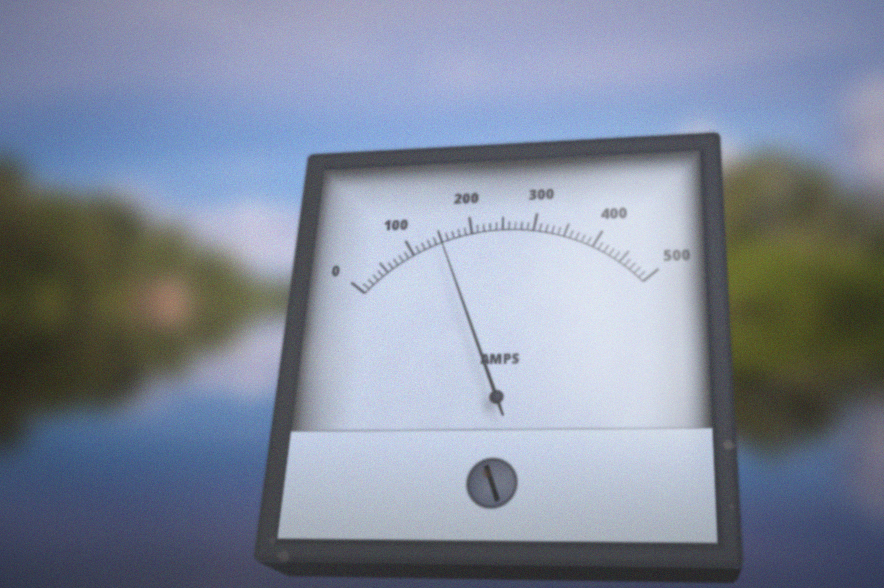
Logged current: 150
